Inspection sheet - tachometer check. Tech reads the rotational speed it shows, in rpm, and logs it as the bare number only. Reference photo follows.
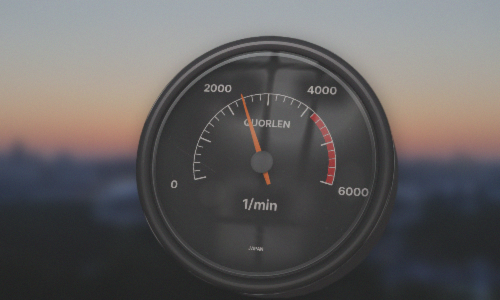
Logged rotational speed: 2400
